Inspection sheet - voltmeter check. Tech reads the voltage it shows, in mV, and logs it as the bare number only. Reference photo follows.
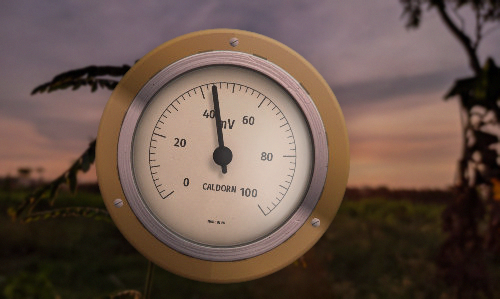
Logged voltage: 44
